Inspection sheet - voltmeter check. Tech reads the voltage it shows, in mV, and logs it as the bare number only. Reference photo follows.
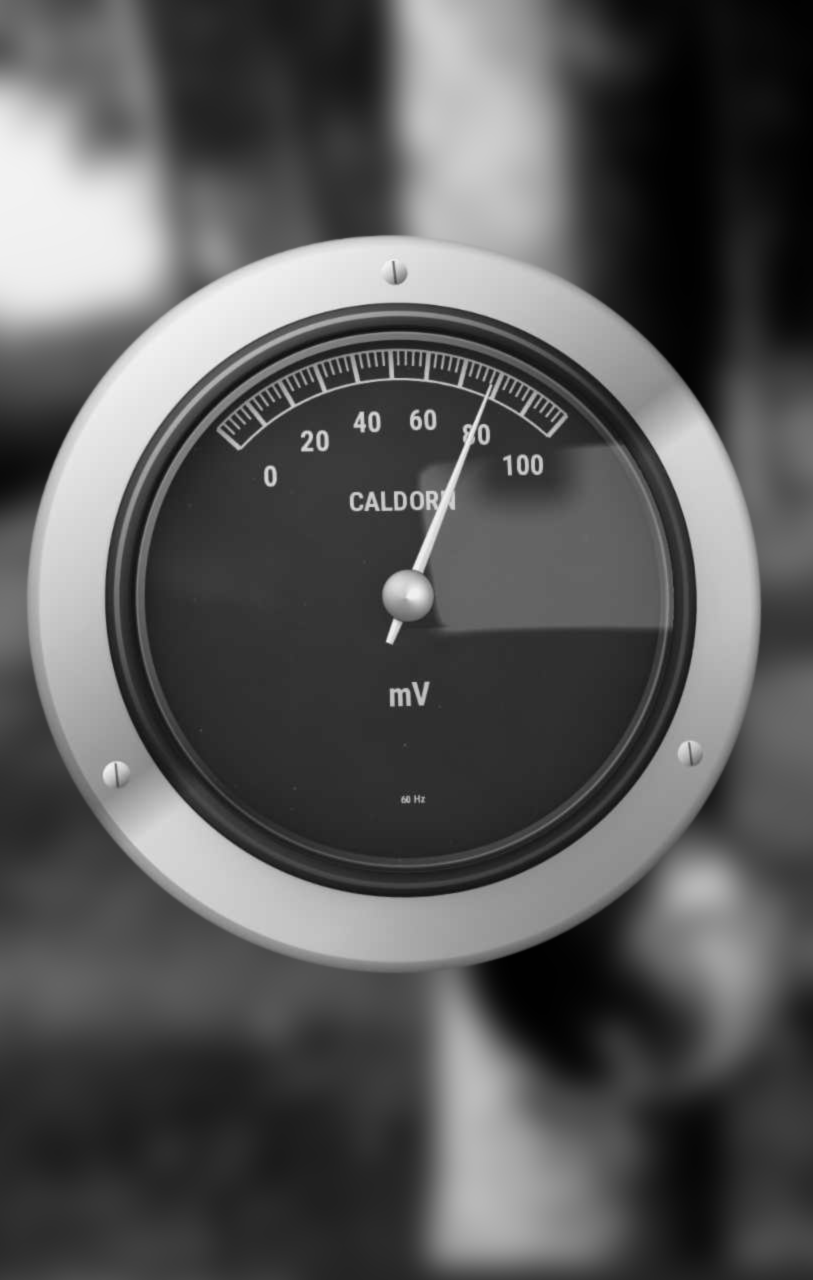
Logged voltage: 78
